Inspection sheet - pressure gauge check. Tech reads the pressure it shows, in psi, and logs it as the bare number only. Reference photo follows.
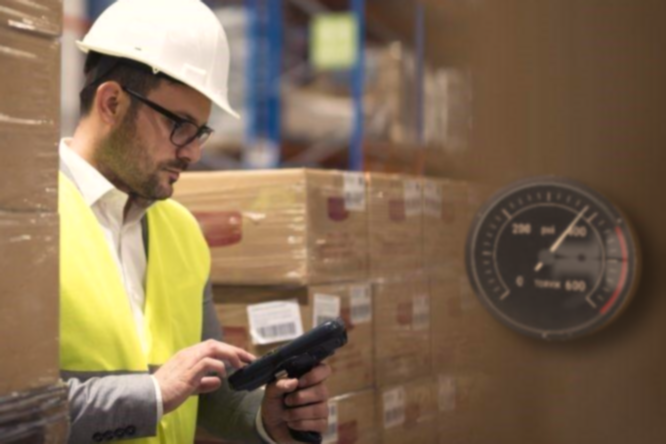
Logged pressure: 380
